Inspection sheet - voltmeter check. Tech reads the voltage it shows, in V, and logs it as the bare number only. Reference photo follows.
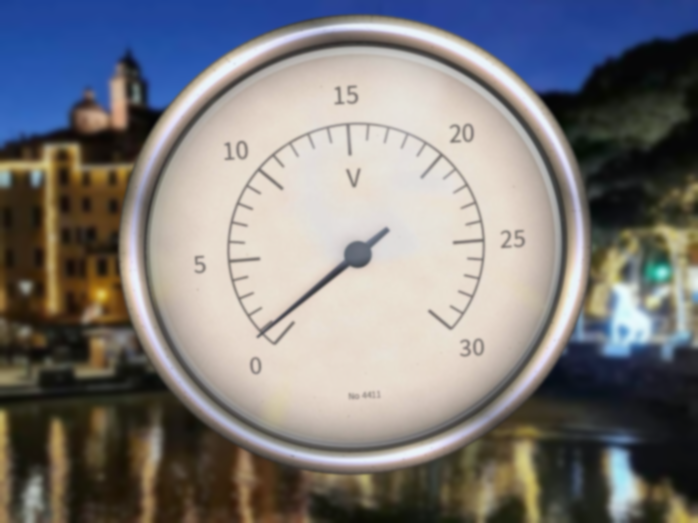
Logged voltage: 1
